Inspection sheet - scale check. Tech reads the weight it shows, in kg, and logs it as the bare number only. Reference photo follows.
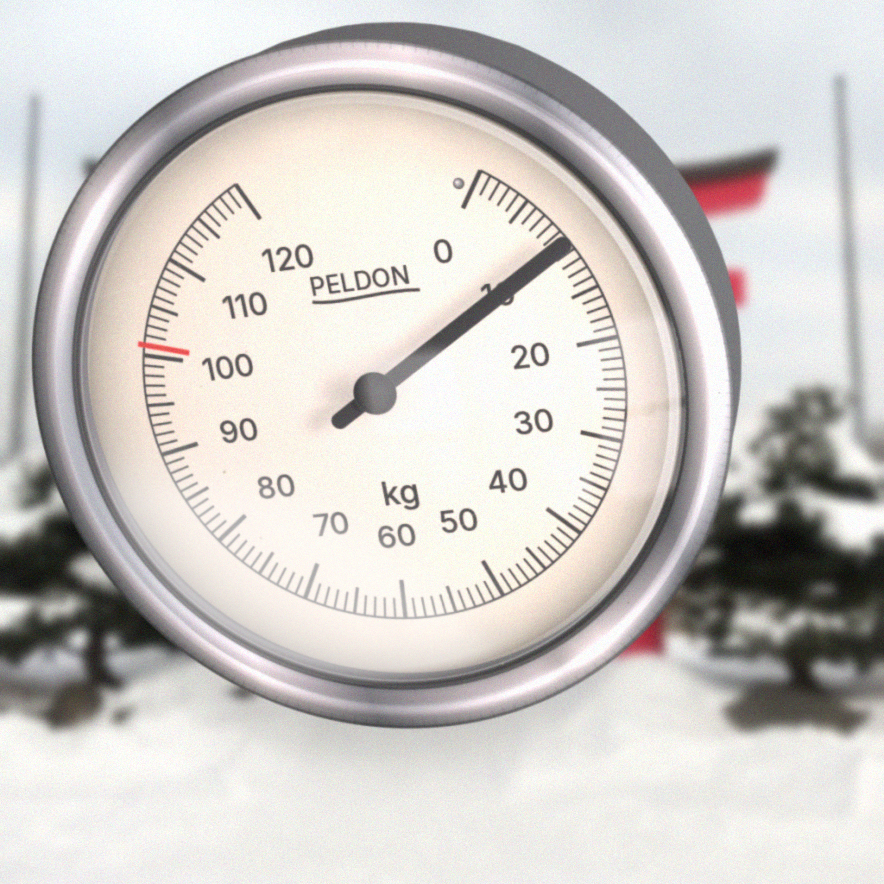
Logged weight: 10
